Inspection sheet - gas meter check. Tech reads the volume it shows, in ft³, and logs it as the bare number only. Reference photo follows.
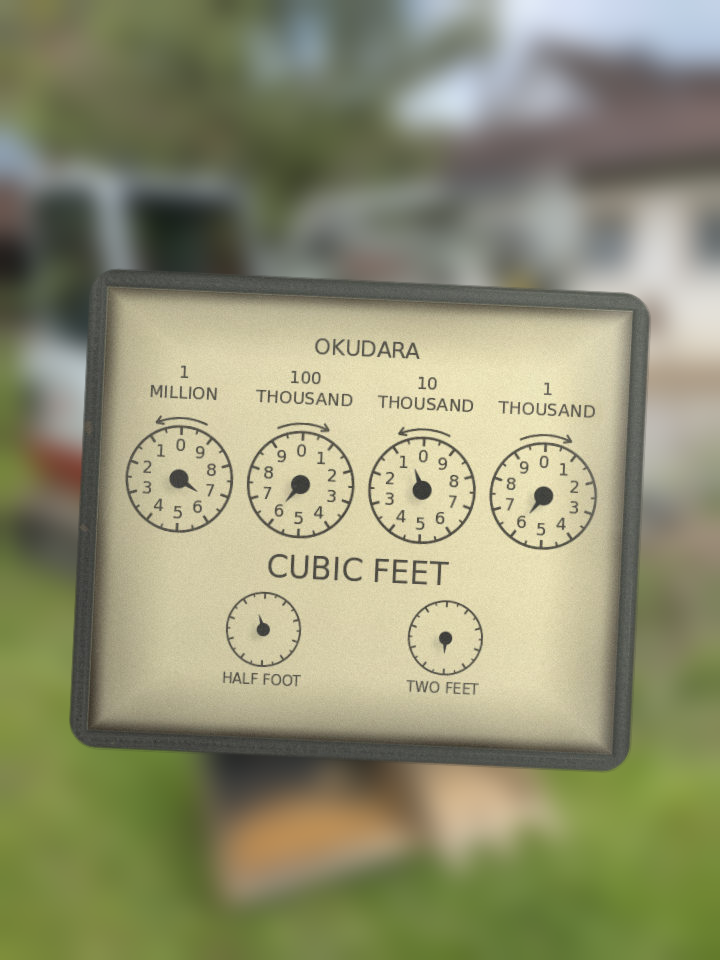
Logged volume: 660600
